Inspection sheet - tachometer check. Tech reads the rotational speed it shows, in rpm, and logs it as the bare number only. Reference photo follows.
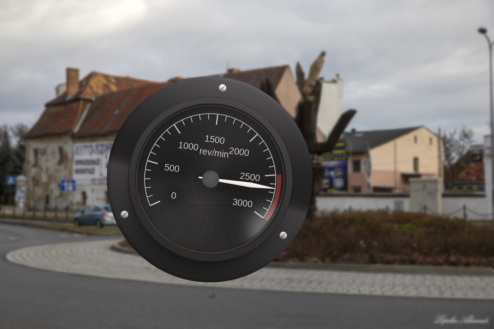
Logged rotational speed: 2650
